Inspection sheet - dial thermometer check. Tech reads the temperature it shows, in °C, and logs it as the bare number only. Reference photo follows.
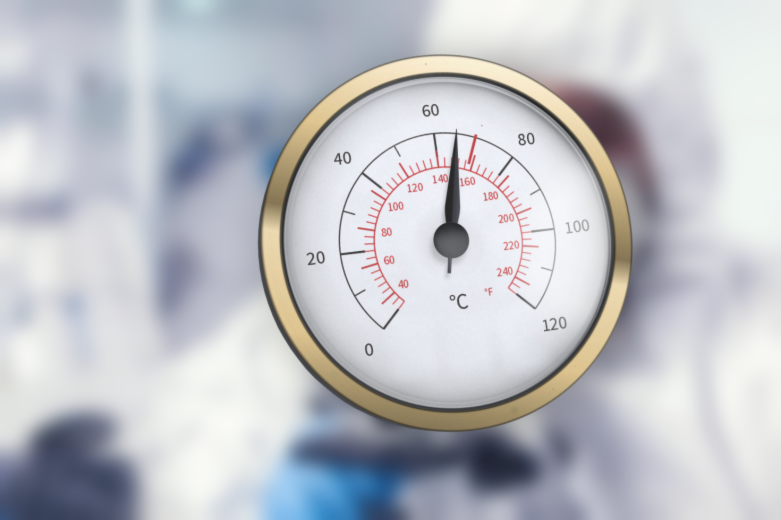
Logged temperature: 65
